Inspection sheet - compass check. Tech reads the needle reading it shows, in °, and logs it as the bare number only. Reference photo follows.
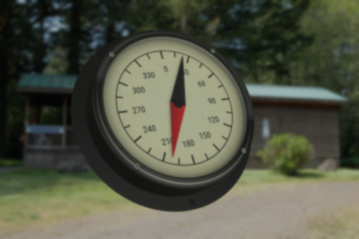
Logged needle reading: 202.5
